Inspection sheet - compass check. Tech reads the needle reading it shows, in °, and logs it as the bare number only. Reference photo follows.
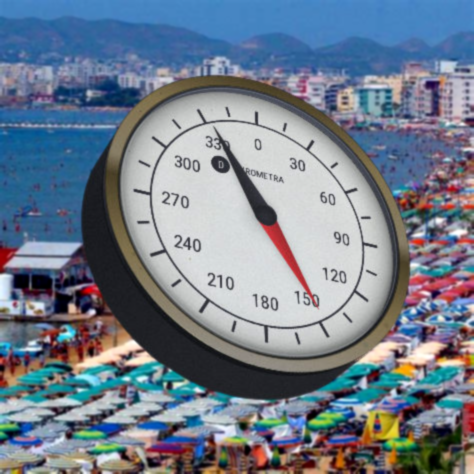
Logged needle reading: 150
